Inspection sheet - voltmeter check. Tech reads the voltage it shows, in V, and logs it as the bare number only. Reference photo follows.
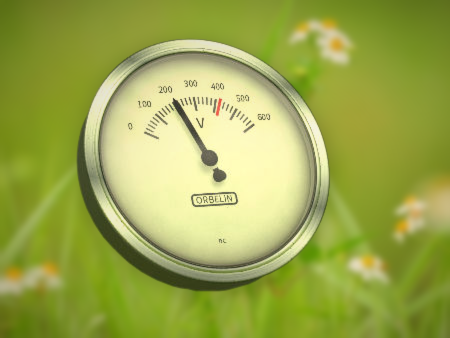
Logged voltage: 200
